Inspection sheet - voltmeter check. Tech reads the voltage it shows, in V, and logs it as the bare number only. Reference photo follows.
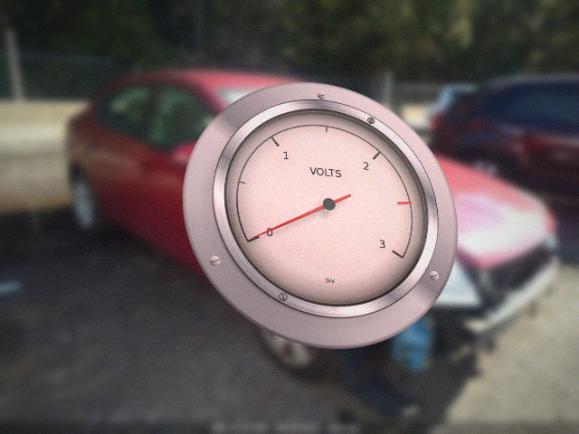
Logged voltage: 0
